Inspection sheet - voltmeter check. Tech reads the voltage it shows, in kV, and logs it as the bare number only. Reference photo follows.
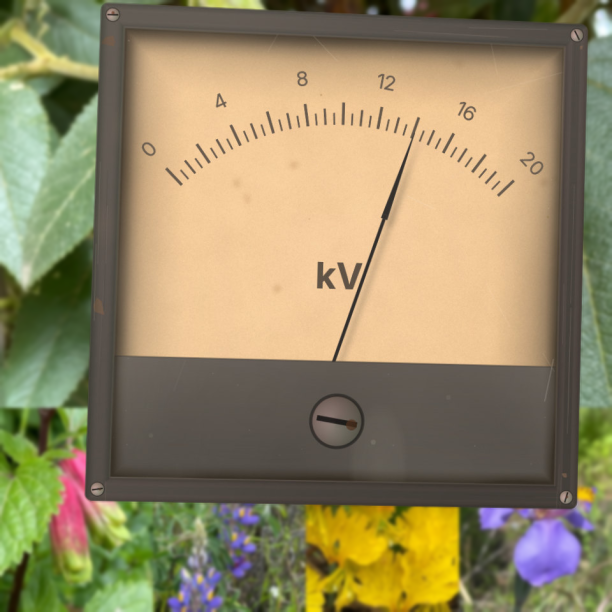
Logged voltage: 14
